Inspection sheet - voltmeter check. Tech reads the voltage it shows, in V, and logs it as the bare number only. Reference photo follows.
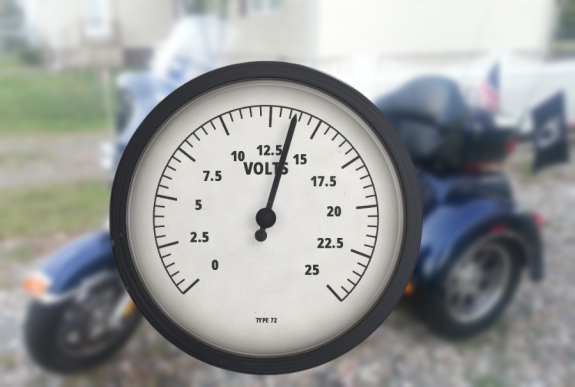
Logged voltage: 13.75
